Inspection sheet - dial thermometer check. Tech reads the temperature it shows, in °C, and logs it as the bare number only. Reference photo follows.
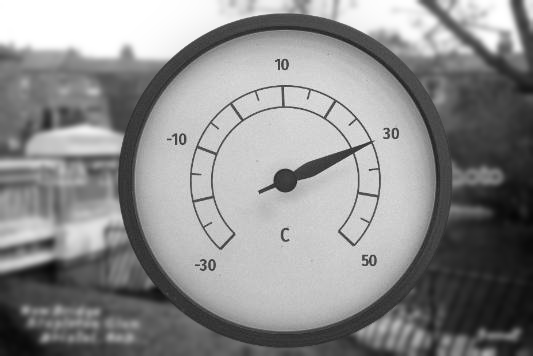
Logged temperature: 30
